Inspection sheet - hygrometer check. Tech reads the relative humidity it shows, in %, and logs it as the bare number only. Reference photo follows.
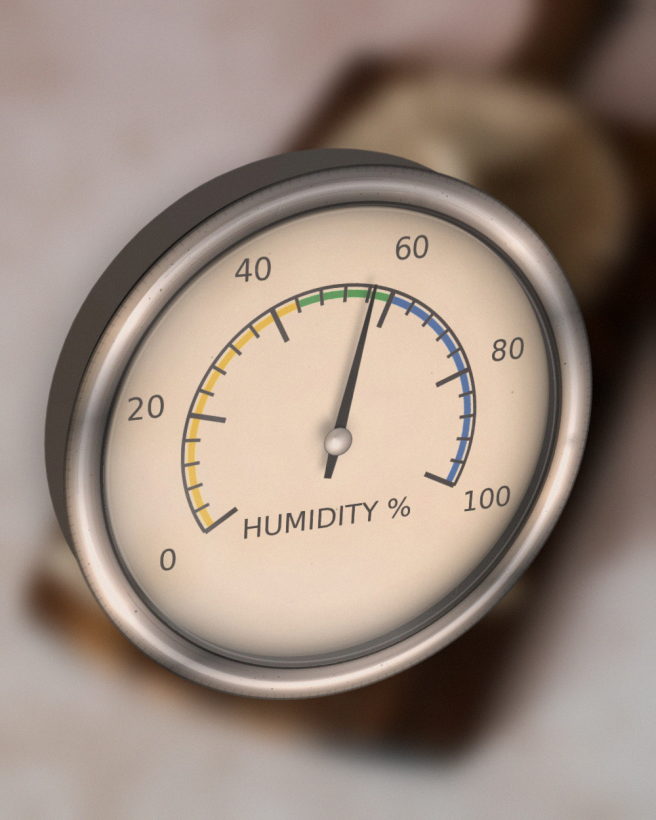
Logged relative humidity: 56
